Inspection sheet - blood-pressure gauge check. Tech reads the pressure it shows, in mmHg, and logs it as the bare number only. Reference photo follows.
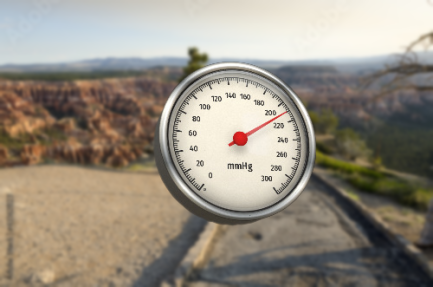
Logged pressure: 210
